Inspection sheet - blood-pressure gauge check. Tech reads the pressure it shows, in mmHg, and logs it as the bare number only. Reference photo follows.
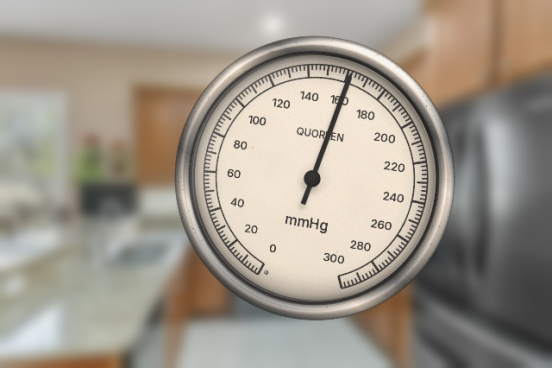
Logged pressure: 162
